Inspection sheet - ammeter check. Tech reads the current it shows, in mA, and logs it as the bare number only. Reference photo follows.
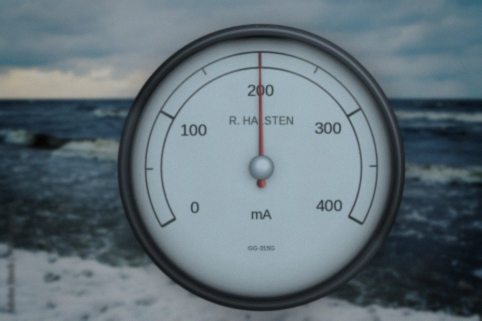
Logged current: 200
